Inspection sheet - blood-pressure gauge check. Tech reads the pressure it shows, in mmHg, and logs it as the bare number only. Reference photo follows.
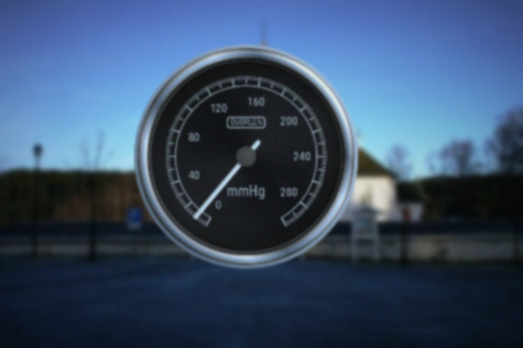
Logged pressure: 10
